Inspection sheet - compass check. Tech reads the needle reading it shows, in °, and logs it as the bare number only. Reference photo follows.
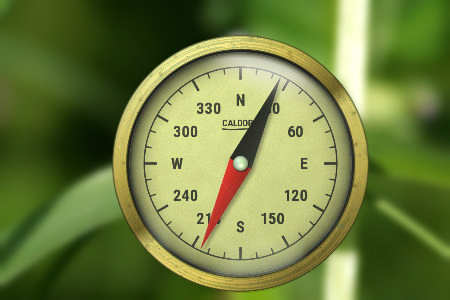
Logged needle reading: 205
